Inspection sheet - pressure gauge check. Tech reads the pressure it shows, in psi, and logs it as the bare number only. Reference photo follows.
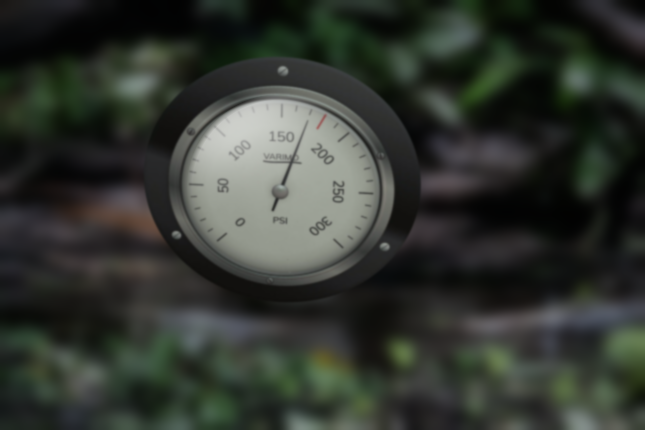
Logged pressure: 170
